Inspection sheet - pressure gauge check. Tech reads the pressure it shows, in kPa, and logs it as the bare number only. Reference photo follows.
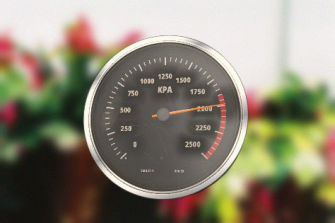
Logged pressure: 2000
